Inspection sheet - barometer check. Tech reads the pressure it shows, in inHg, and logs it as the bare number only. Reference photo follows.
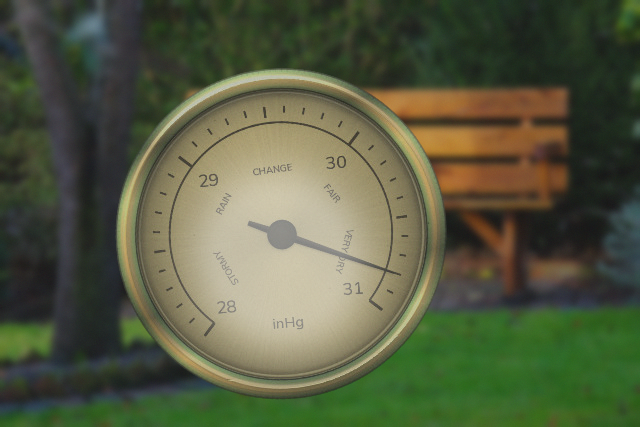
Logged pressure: 30.8
